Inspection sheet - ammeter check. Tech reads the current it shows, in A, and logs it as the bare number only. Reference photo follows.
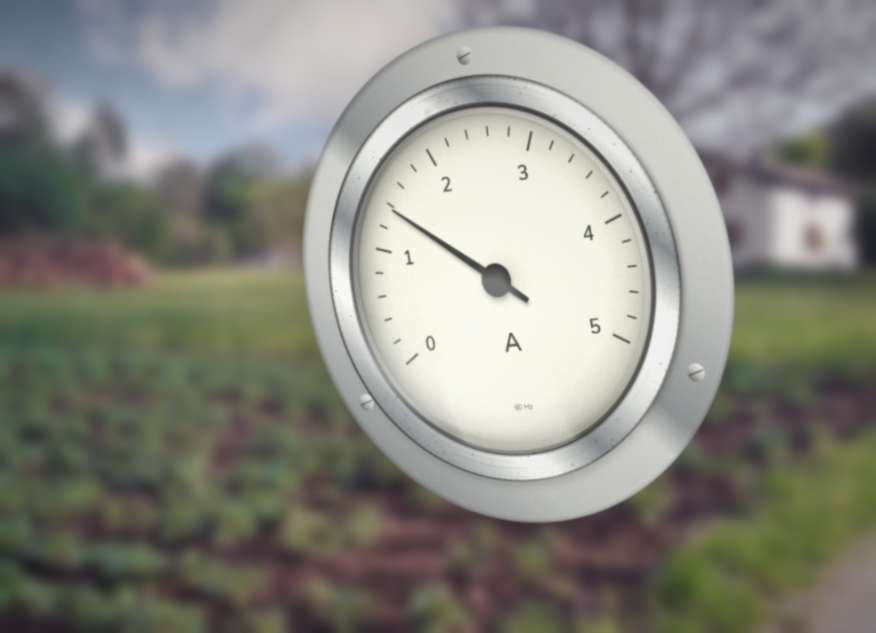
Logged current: 1.4
